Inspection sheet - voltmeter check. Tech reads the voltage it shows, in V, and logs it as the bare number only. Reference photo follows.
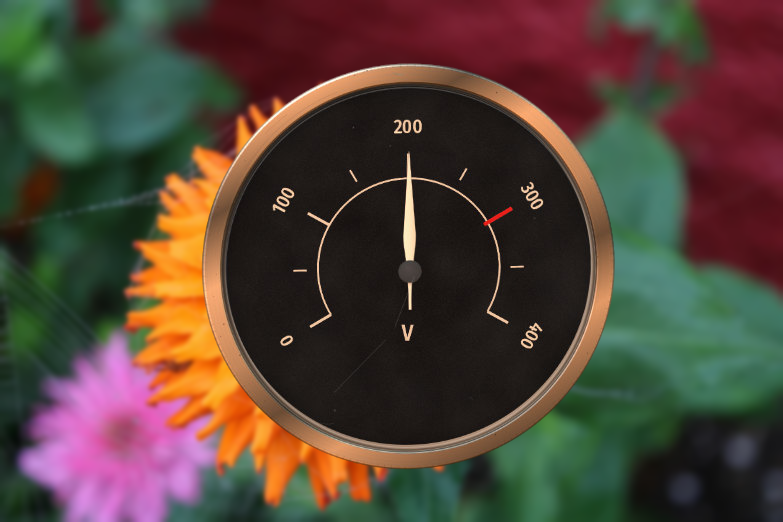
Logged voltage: 200
